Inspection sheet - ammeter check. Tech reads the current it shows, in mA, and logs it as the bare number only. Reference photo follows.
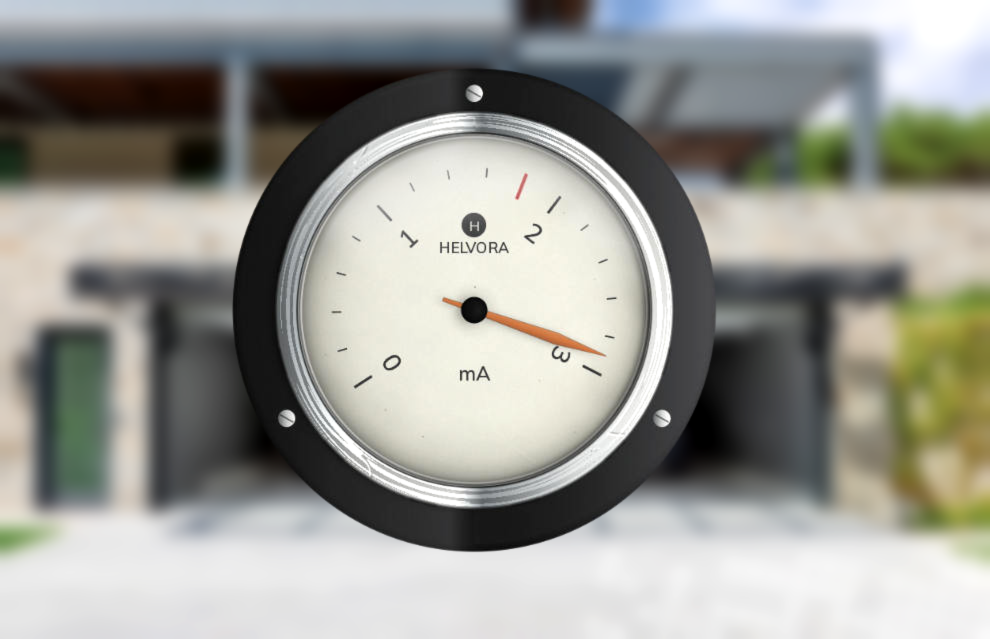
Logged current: 2.9
